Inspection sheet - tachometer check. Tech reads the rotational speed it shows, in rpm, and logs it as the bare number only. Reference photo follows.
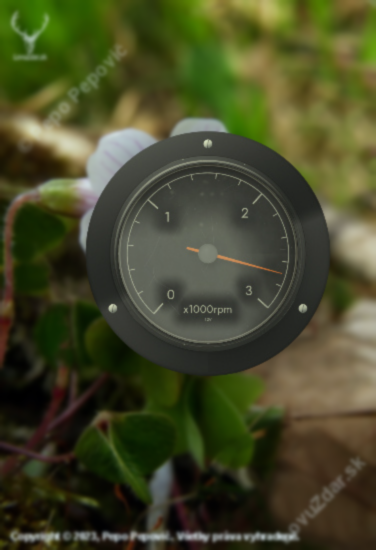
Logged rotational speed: 2700
